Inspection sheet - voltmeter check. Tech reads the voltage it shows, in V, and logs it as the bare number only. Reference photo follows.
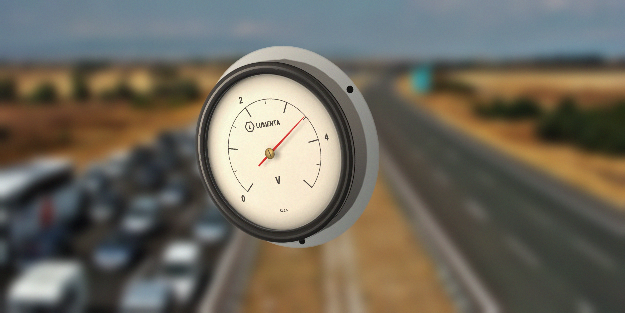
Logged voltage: 3.5
